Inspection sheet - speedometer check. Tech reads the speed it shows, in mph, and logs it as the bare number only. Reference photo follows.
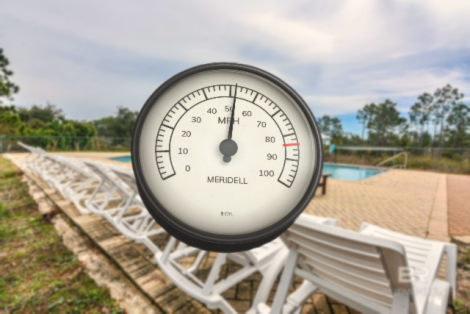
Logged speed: 52
